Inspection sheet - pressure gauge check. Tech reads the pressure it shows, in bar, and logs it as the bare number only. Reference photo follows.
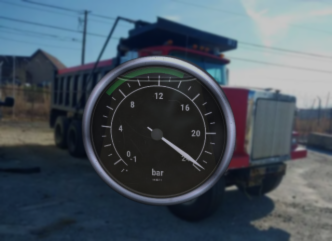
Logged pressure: 23.5
